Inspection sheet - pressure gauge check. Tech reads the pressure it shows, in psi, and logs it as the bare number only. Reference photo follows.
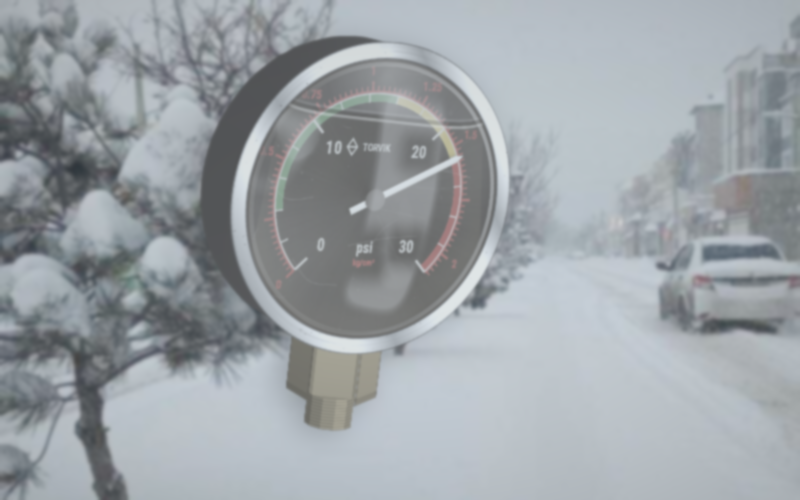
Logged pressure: 22
